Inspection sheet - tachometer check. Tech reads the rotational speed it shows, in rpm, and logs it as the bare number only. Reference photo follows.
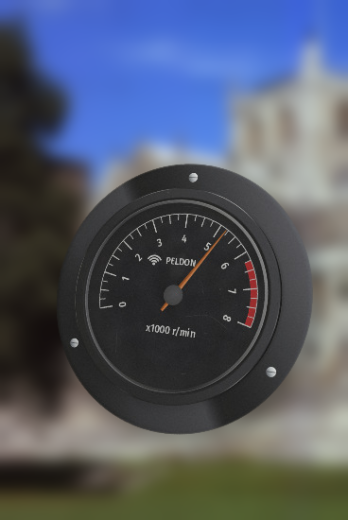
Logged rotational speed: 5250
